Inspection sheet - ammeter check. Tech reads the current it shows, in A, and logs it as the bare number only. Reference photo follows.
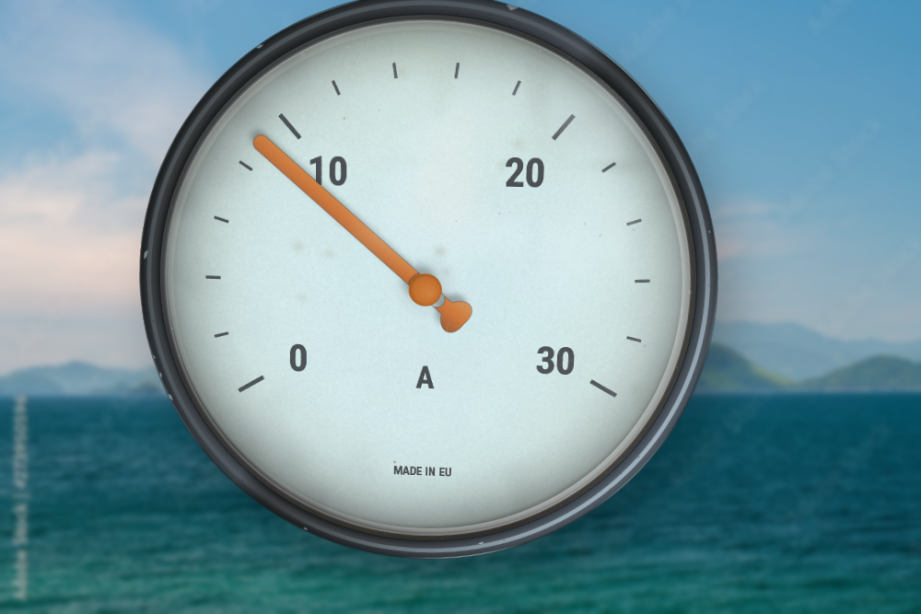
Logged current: 9
